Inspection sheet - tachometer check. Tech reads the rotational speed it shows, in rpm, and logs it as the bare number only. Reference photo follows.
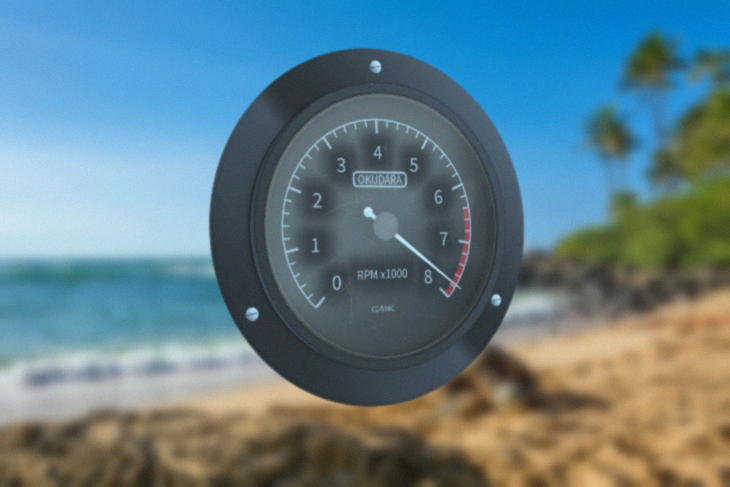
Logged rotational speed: 7800
